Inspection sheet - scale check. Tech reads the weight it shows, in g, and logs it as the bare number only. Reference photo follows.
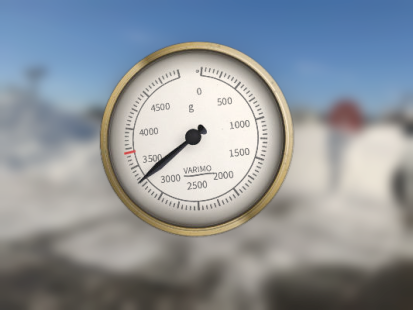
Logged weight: 3300
